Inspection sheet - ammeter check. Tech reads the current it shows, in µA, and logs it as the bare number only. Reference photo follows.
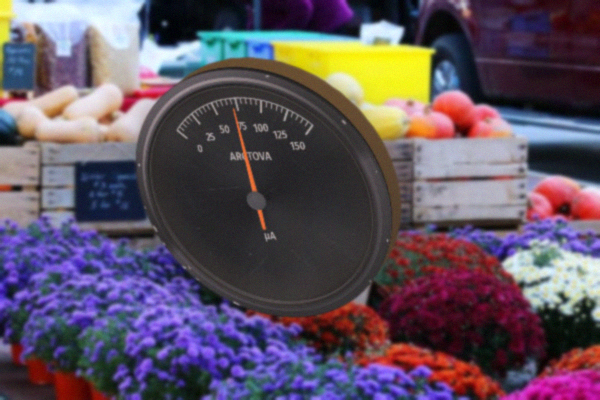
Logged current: 75
